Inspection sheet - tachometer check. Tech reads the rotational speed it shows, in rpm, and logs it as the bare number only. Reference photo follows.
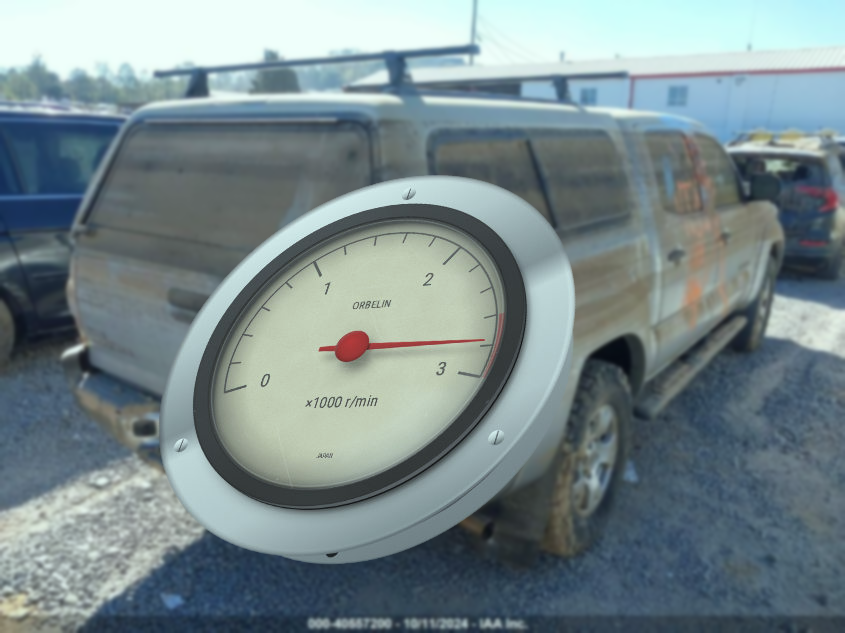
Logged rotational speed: 2800
